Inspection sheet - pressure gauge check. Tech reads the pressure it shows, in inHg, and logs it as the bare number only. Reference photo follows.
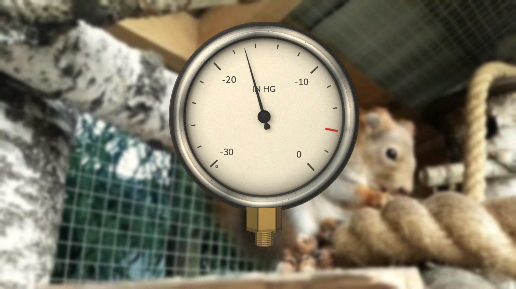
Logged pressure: -17
